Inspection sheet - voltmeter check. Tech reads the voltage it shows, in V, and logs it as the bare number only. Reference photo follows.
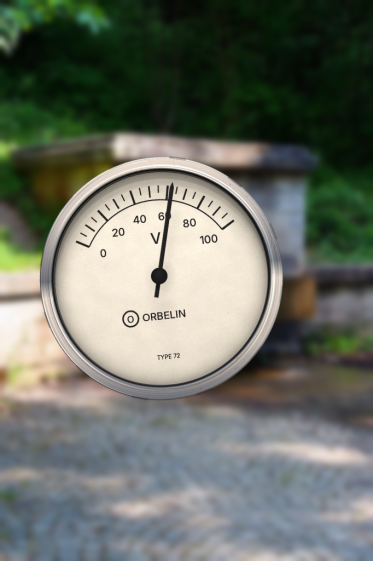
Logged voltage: 62.5
